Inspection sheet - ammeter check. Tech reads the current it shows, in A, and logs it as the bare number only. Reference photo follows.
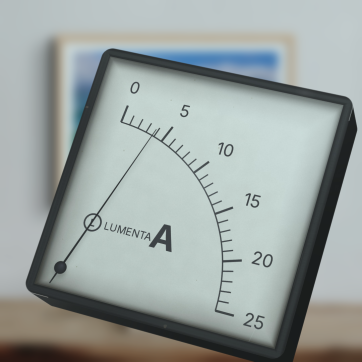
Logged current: 4
